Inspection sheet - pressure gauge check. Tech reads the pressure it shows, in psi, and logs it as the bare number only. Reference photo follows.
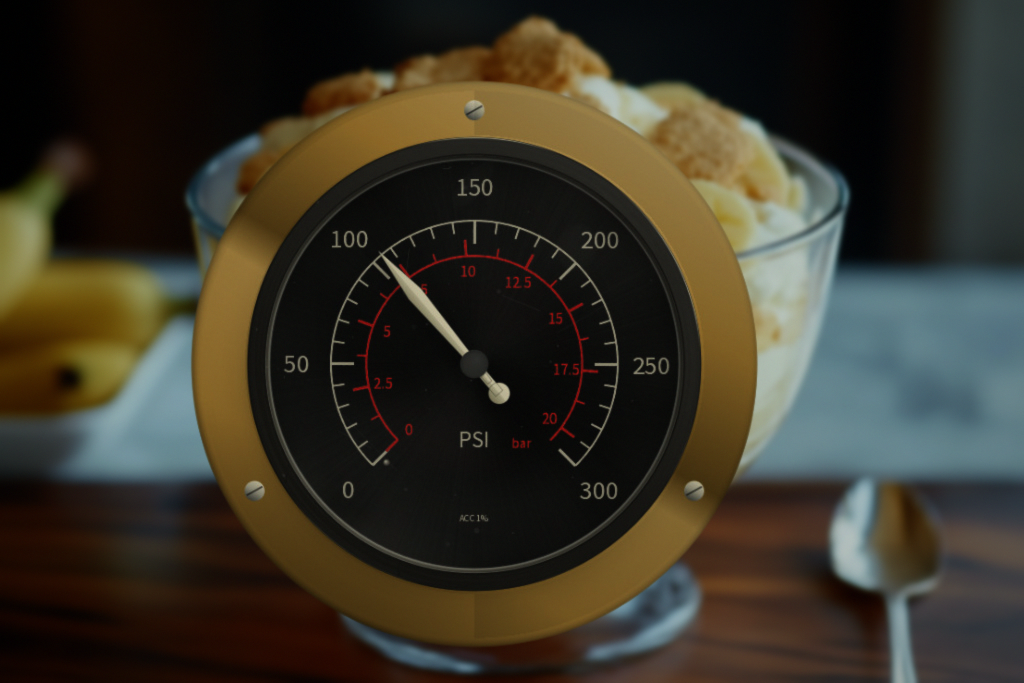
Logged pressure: 105
